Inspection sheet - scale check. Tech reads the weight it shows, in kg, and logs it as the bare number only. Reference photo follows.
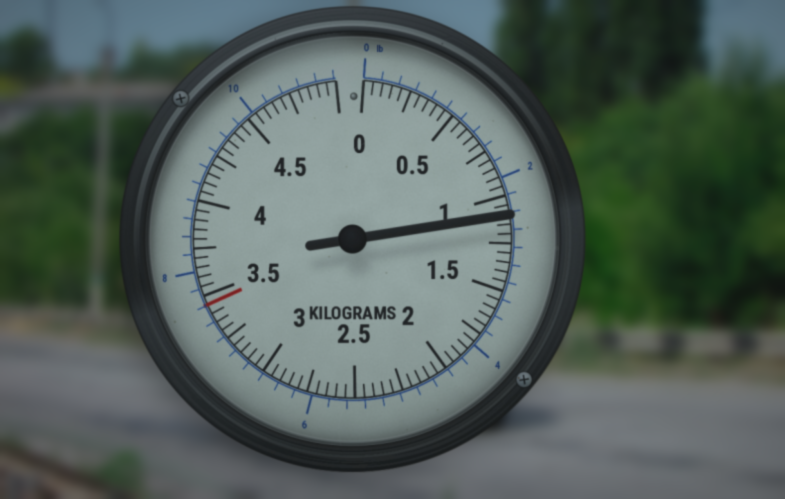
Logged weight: 1.1
